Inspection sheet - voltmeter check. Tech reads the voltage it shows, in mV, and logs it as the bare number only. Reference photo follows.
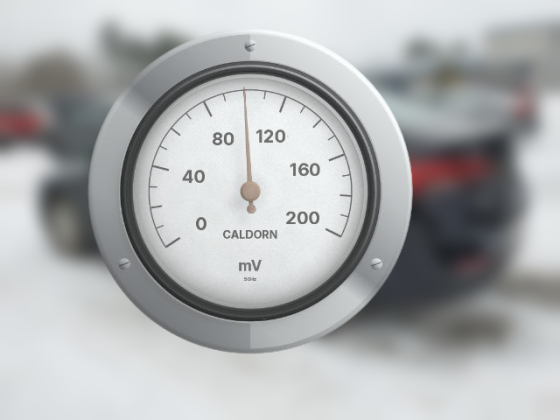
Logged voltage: 100
